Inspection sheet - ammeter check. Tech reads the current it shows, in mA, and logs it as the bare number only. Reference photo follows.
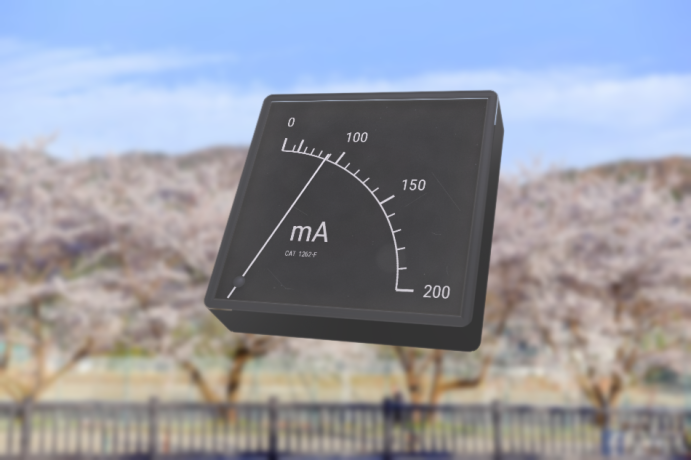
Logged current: 90
